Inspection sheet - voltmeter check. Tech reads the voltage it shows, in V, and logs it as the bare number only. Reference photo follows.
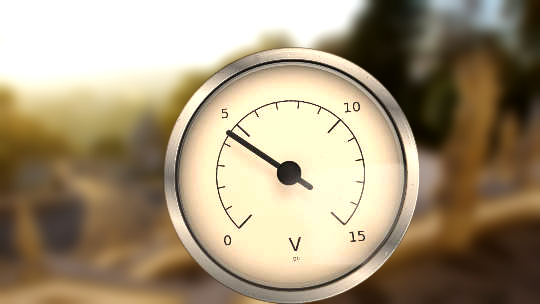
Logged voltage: 4.5
